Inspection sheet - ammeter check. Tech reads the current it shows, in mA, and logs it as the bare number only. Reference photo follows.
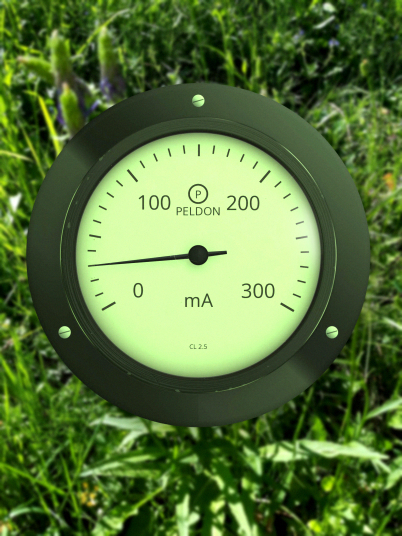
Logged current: 30
